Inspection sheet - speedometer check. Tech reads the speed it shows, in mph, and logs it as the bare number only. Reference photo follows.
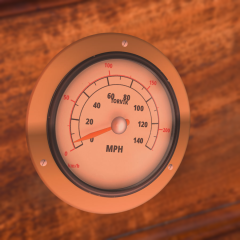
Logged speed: 5
